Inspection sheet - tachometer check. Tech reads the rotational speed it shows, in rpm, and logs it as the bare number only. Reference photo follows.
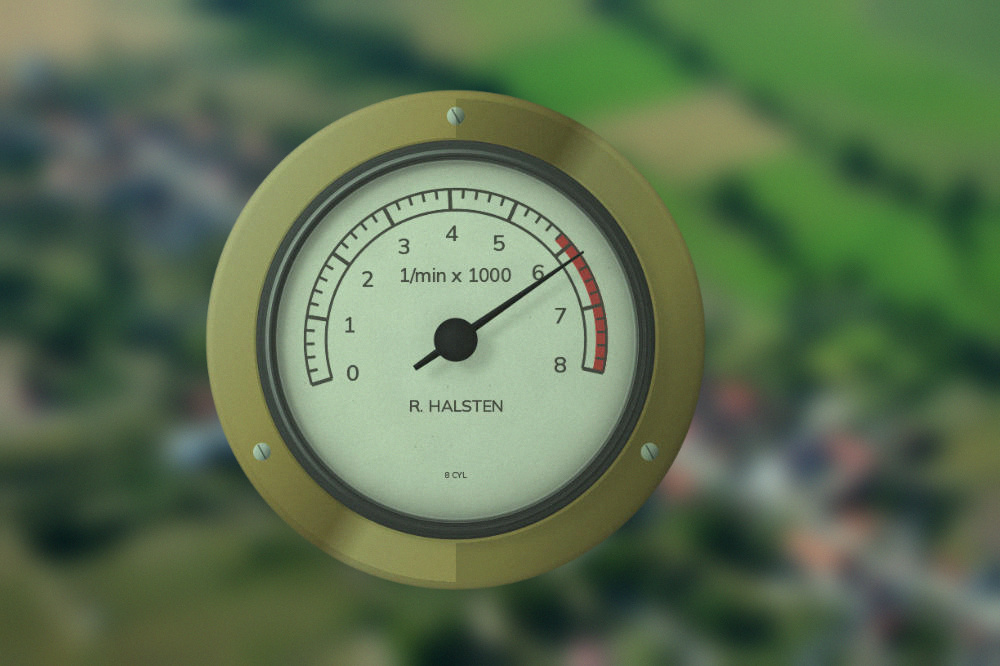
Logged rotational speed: 6200
